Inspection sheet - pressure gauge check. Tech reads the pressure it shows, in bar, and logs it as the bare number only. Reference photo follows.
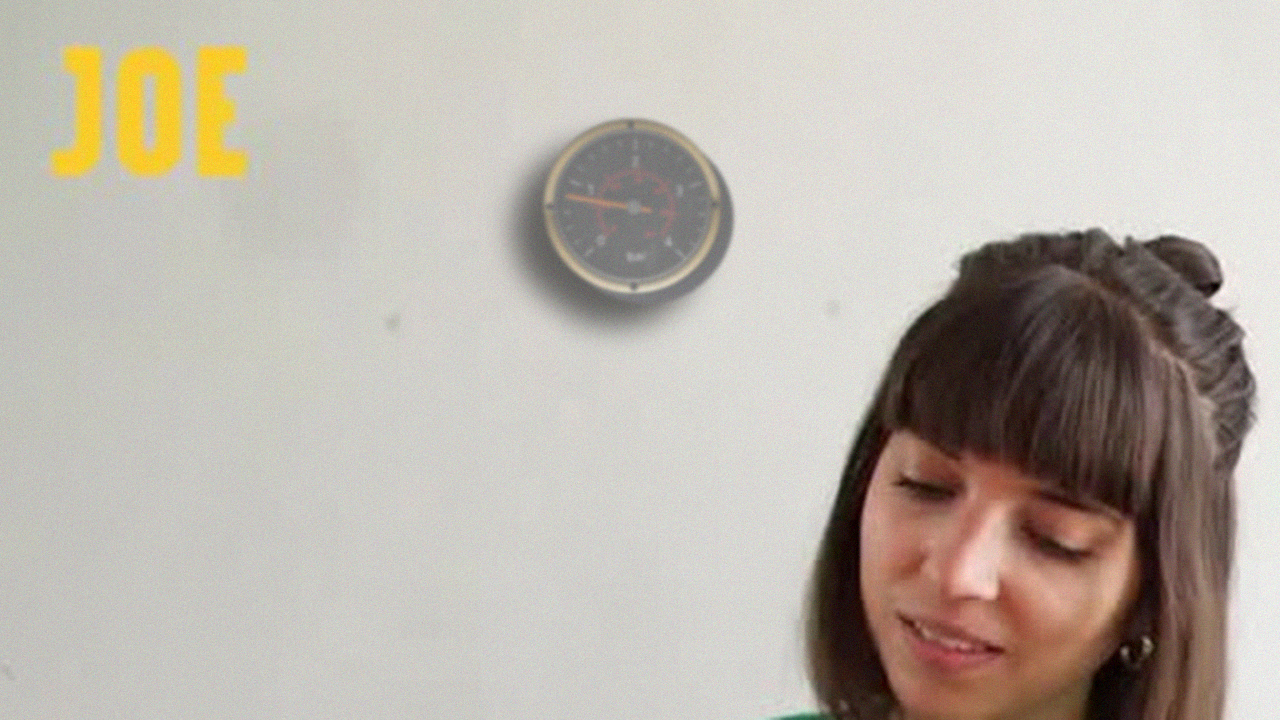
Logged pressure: 0.8
